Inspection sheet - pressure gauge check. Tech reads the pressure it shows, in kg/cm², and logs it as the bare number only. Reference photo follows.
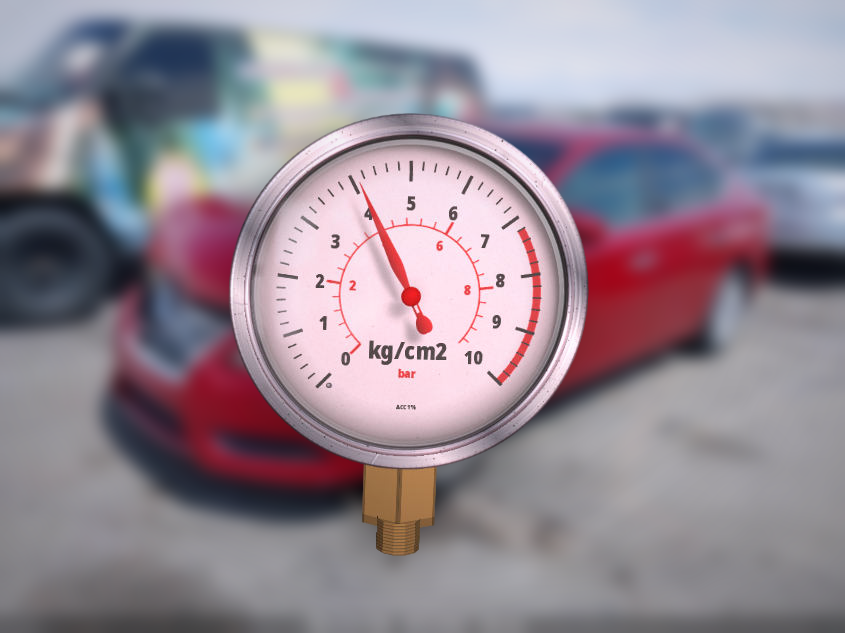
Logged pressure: 4.1
